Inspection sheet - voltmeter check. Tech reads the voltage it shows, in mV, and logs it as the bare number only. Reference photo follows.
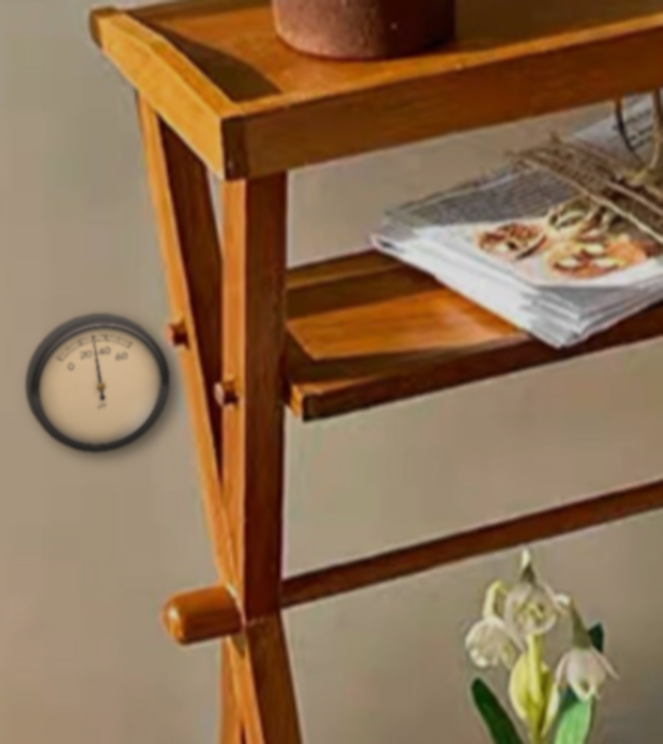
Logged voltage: 30
